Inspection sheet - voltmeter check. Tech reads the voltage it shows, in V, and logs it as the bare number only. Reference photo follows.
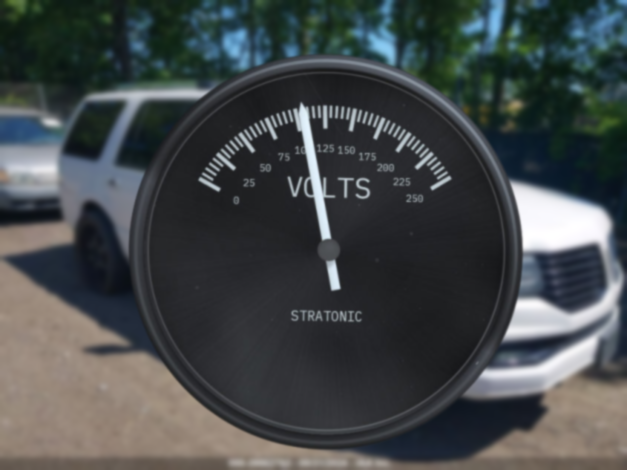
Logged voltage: 105
